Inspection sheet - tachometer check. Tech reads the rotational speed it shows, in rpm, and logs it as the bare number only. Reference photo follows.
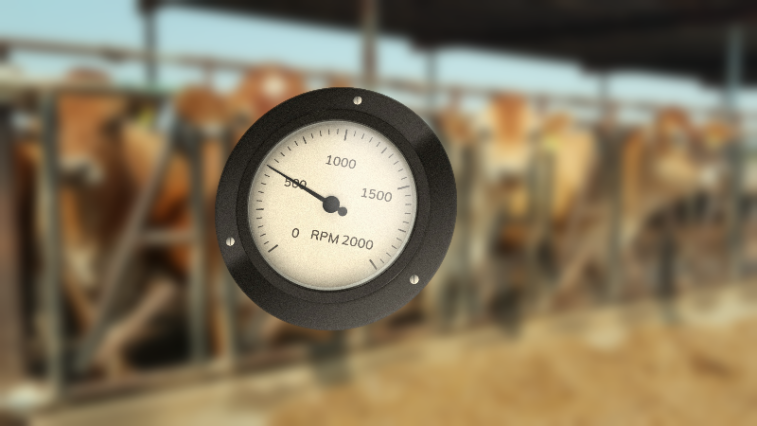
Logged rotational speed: 500
